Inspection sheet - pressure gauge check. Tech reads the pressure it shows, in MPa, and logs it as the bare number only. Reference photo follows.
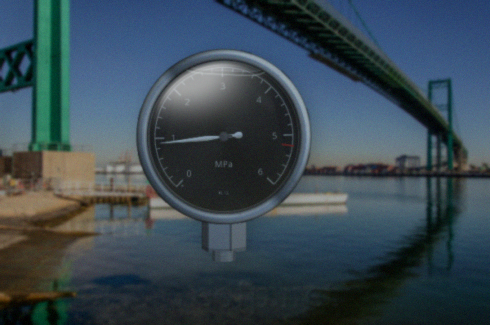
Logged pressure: 0.9
